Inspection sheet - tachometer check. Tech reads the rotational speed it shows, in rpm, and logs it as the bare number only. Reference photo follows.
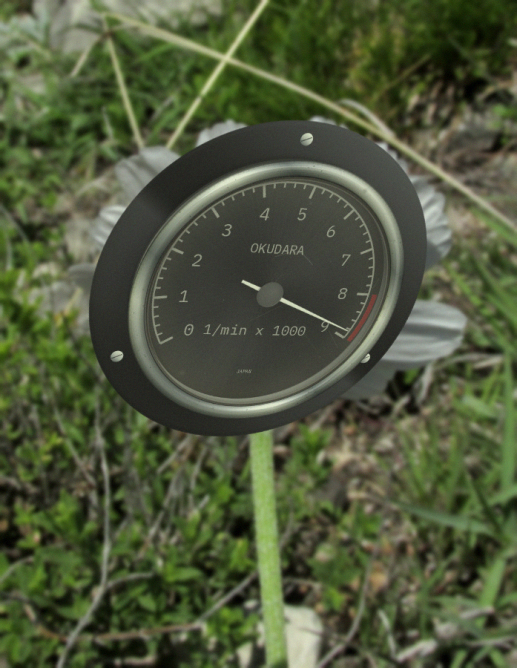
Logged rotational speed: 8800
